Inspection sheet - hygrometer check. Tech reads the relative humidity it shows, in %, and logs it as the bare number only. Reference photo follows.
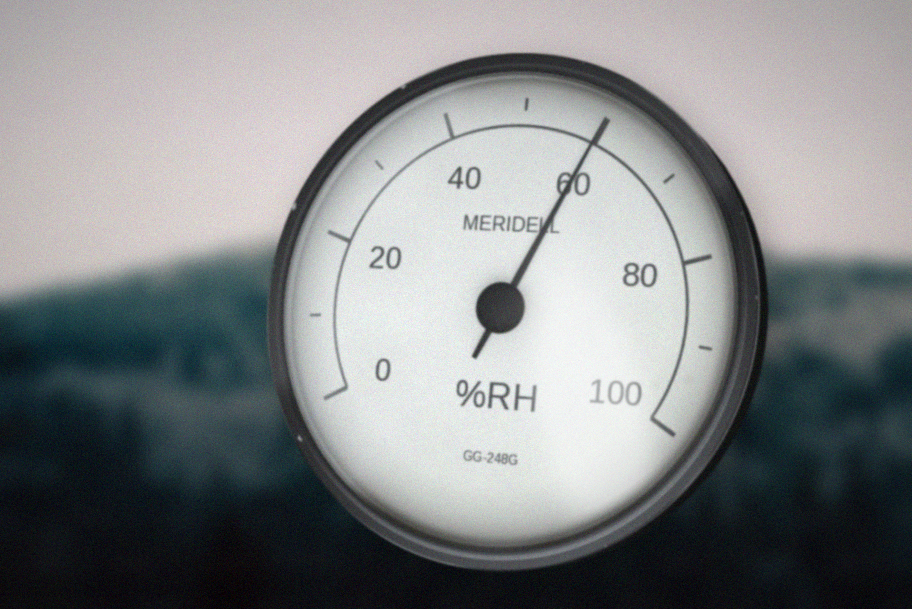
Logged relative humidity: 60
